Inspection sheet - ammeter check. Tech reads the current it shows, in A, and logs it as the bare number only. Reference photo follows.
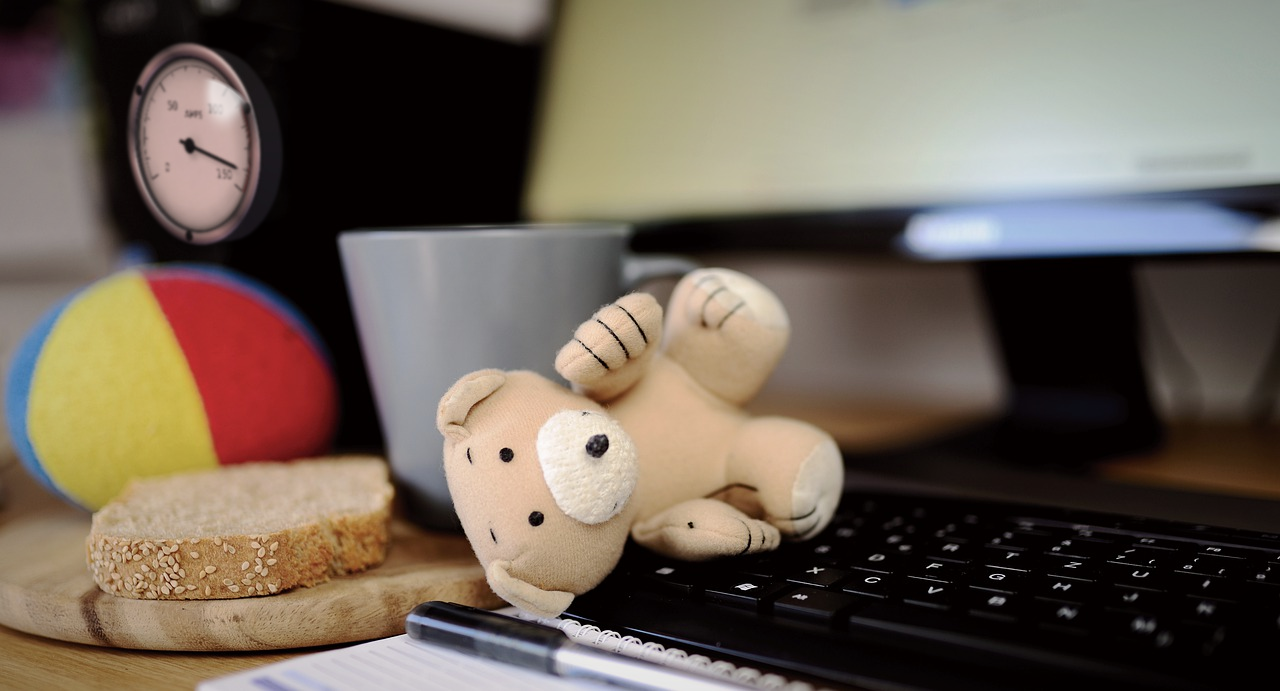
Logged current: 140
